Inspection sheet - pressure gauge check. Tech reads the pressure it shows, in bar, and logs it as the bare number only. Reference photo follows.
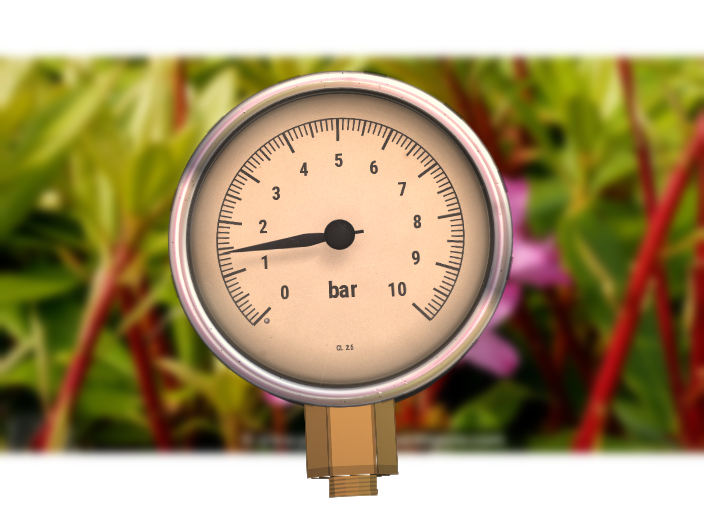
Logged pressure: 1.4
